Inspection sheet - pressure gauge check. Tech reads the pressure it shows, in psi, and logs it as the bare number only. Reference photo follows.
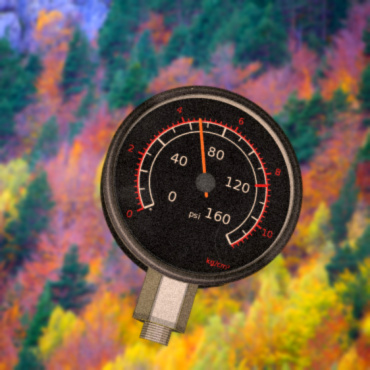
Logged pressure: 65
